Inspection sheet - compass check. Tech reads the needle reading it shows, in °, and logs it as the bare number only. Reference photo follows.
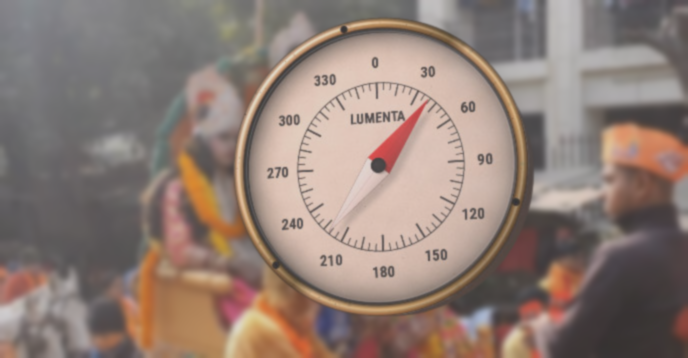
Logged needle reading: 40
